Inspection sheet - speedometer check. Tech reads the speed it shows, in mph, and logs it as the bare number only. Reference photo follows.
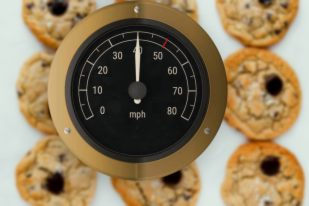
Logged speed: 40
